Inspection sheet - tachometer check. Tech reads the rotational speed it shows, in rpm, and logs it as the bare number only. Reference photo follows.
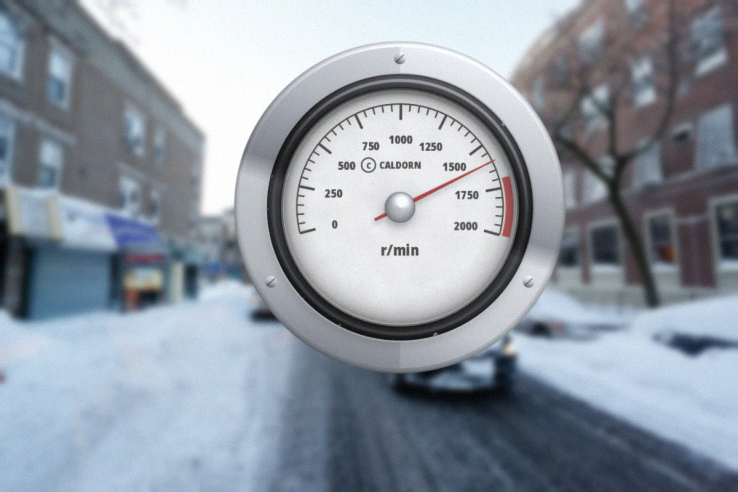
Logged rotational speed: 1600
